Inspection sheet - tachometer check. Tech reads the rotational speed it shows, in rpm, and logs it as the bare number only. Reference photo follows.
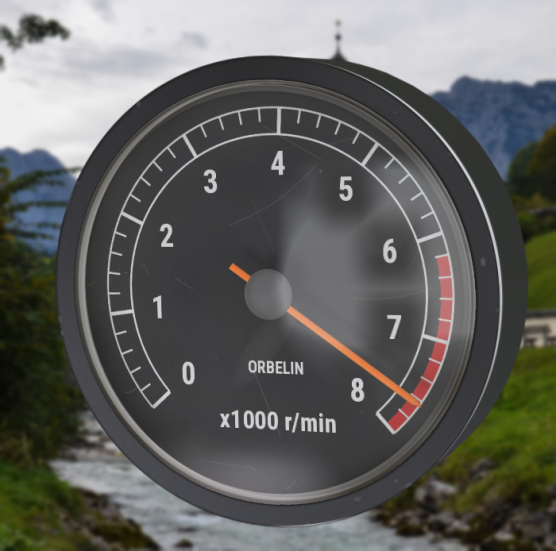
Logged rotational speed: 7600
